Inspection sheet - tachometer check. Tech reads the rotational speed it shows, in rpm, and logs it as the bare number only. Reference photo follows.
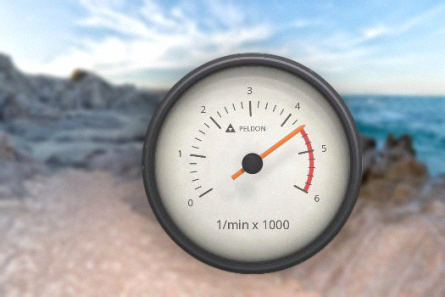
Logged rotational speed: 4400
